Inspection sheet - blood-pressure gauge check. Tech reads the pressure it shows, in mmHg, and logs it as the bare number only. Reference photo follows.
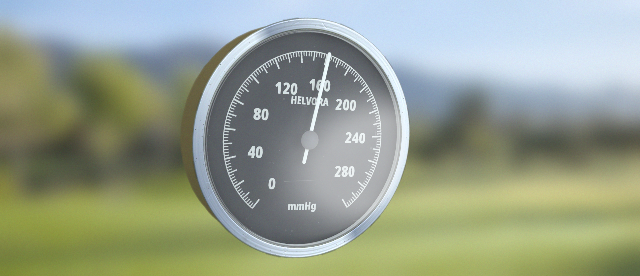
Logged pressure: 160
